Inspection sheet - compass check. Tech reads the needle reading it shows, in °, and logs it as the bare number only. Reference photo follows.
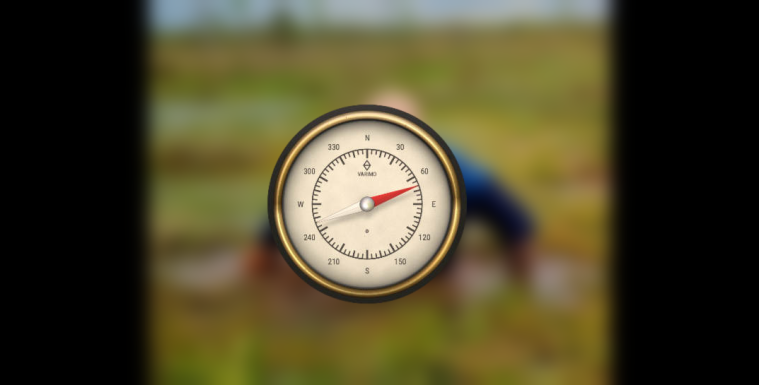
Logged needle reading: 70
